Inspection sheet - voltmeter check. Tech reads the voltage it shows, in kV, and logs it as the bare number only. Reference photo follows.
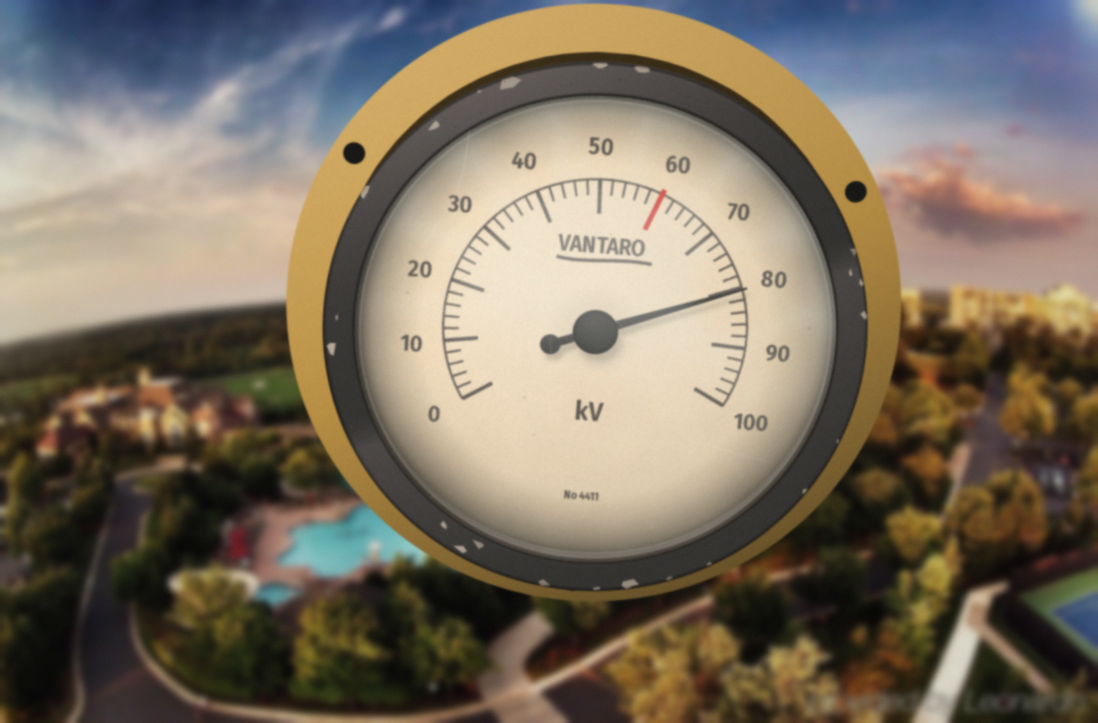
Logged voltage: 80
